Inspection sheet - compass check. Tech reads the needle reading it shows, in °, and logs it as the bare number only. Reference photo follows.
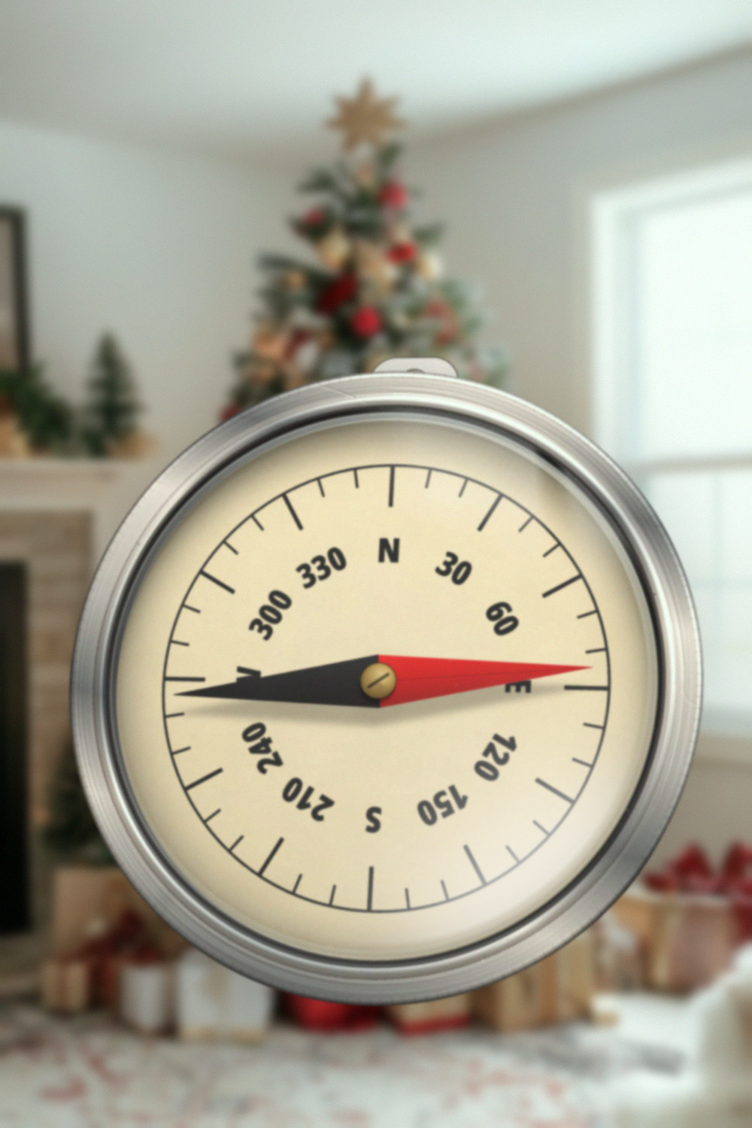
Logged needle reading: 85
